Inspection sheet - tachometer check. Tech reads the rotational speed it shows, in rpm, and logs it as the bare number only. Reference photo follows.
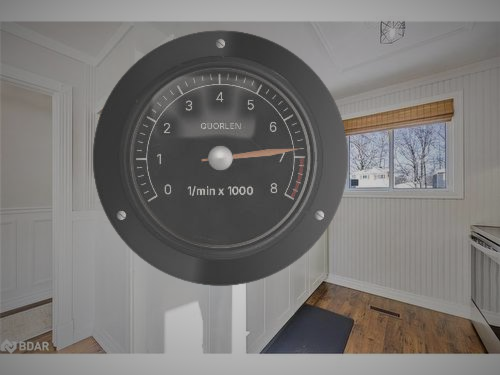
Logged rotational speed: 6800
